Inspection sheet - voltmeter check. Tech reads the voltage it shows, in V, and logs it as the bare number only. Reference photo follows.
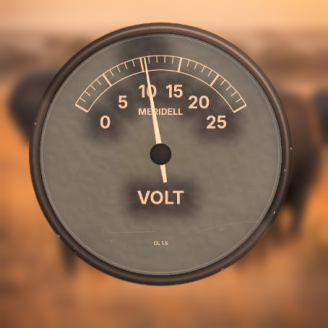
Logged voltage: 10.5
